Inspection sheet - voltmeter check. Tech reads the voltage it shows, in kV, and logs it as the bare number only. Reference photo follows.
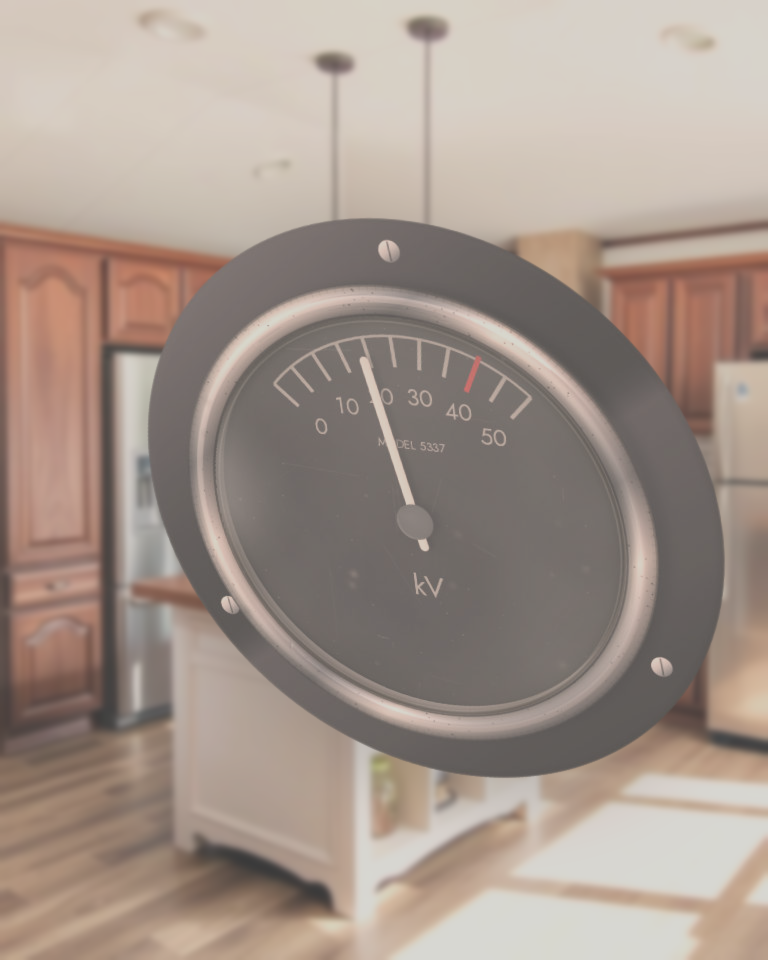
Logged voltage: 20
